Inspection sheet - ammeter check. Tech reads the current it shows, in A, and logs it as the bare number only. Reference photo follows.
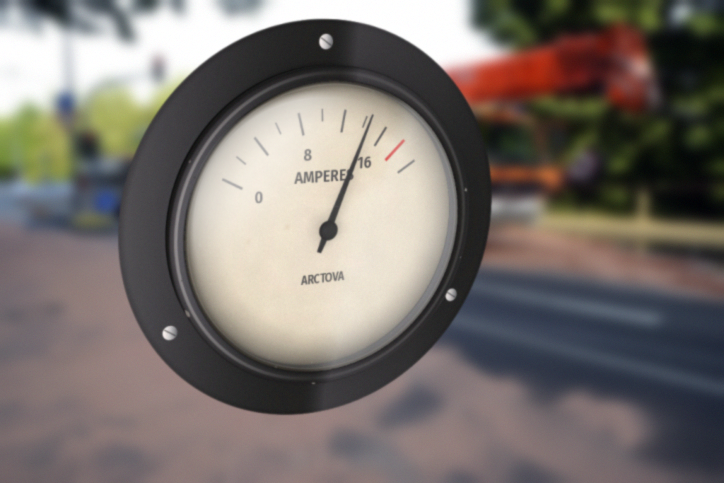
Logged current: 14
